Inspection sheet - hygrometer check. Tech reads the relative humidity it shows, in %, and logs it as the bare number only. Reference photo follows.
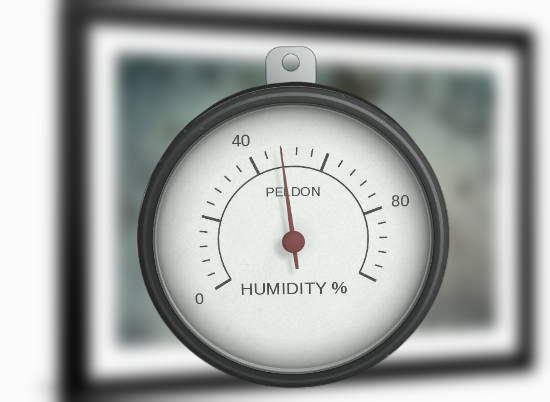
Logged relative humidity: 48
